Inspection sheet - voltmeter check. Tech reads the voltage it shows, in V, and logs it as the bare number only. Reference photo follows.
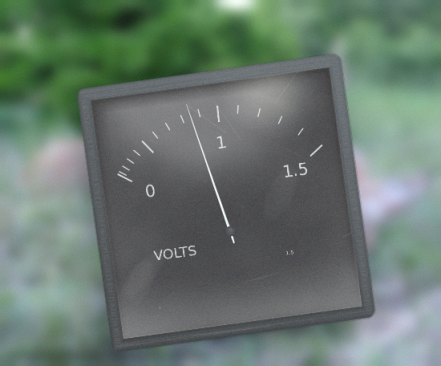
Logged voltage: 0.85
